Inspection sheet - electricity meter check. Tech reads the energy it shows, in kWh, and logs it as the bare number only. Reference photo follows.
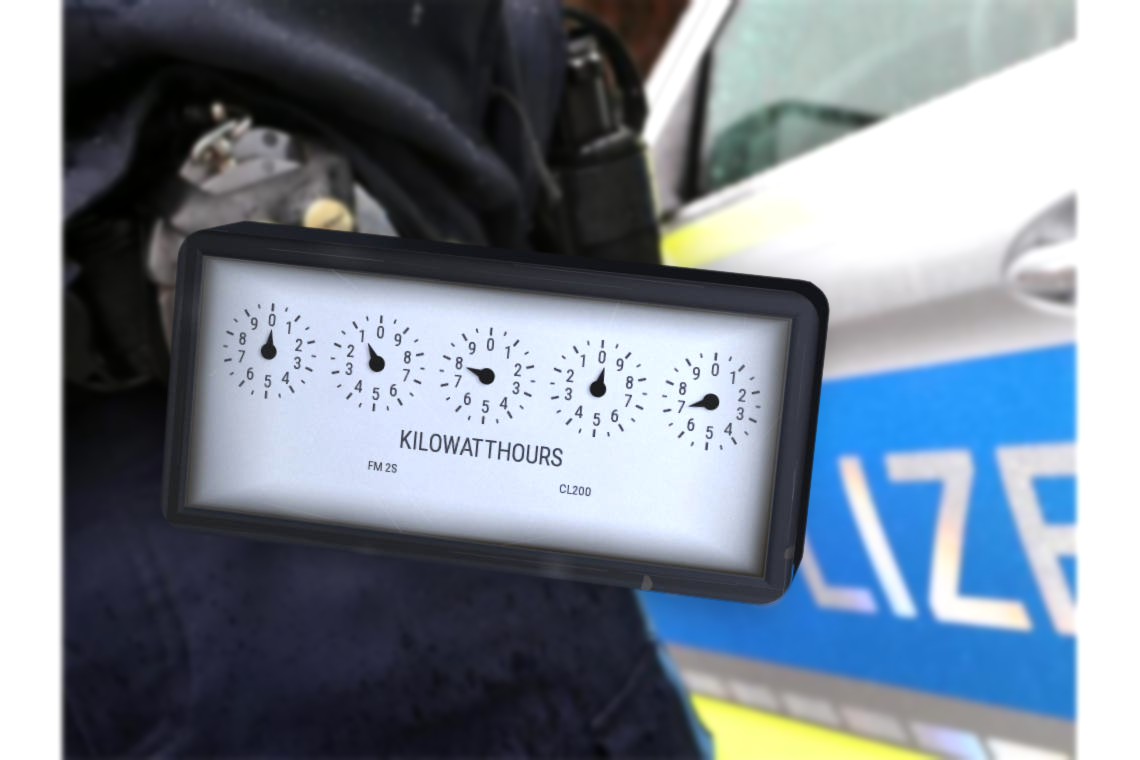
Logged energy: 797
